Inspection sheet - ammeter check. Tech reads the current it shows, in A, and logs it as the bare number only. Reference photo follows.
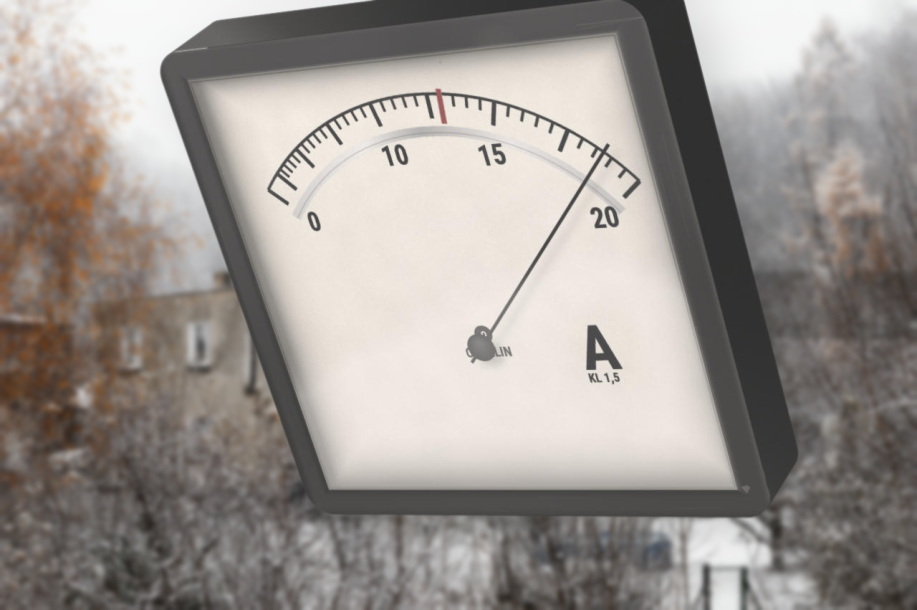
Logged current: 18.75
